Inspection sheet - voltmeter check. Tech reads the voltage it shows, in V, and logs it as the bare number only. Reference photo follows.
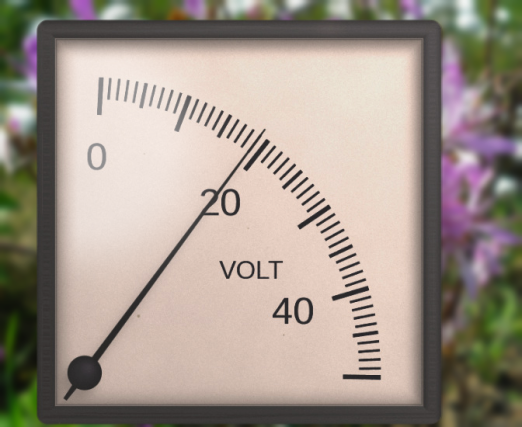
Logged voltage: 19
